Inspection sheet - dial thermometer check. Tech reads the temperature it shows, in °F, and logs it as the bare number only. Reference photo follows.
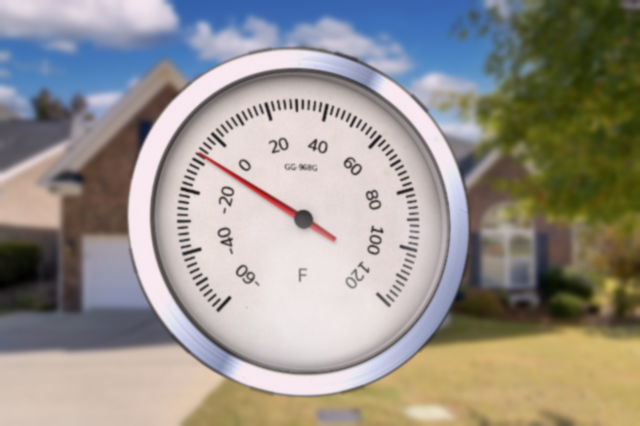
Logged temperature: -8
